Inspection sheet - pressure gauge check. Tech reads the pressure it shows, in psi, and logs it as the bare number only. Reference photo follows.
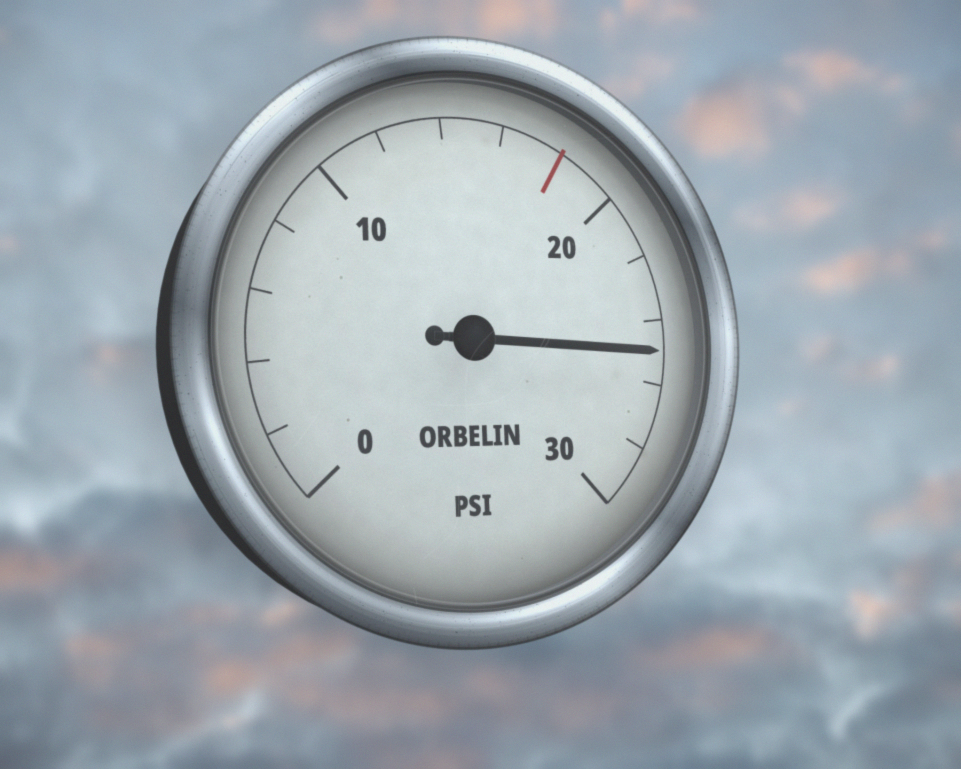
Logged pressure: 25
